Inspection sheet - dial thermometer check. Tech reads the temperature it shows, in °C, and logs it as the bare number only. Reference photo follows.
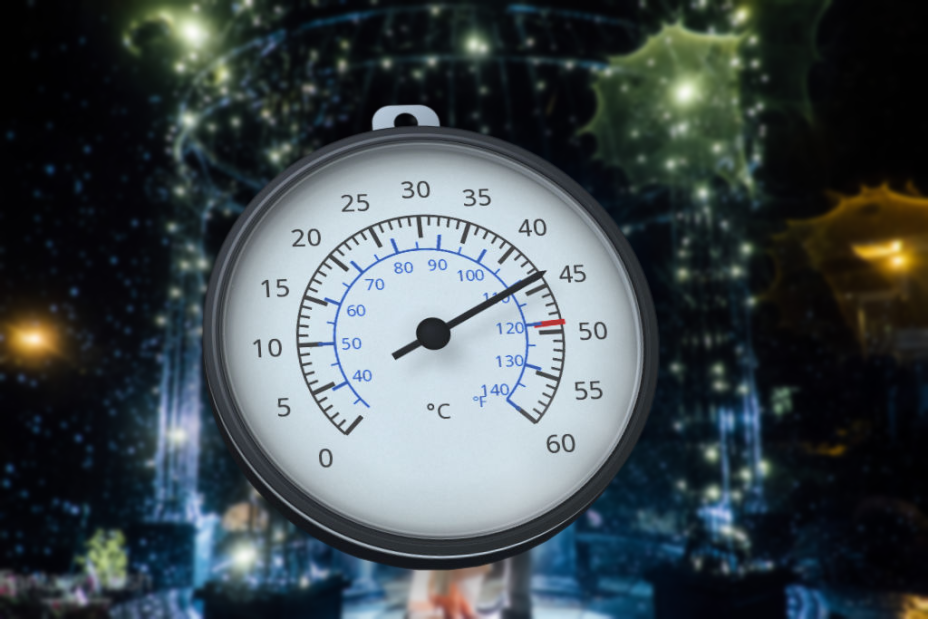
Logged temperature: 44
